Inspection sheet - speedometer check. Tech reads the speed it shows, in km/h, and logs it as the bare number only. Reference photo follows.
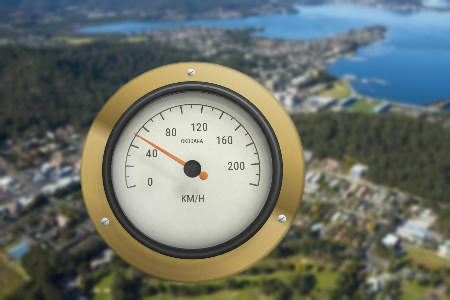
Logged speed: 50
